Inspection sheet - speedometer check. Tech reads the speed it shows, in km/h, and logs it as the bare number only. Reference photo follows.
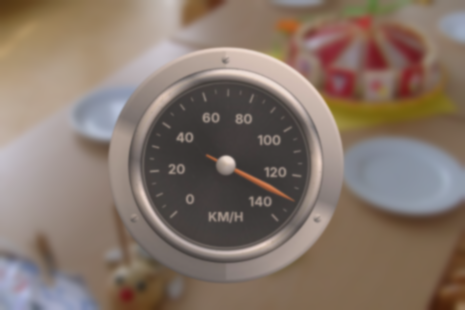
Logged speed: 130
